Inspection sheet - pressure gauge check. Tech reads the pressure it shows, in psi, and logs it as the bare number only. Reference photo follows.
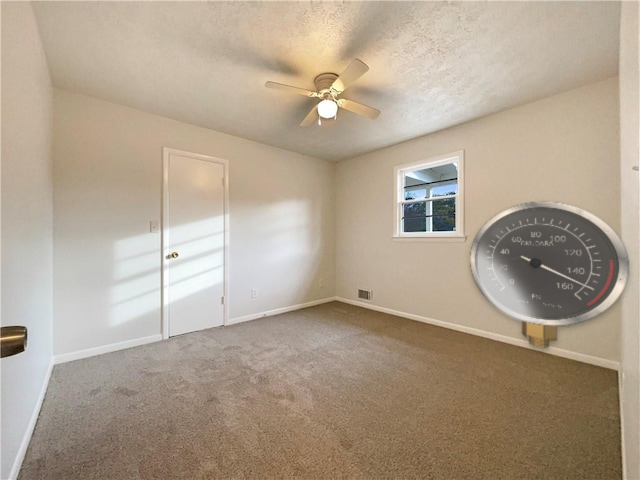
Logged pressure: 150
